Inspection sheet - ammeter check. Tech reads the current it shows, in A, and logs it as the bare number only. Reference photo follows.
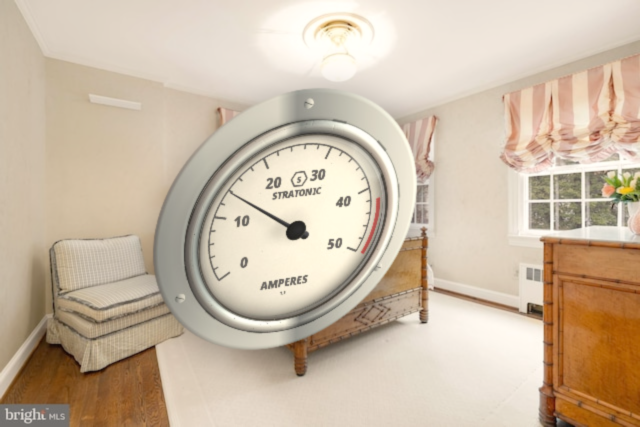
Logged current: 14
